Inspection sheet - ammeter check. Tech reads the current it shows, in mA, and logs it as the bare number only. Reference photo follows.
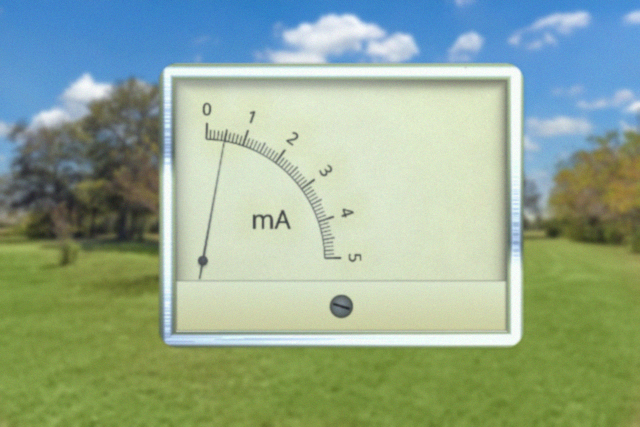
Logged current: 0.5
